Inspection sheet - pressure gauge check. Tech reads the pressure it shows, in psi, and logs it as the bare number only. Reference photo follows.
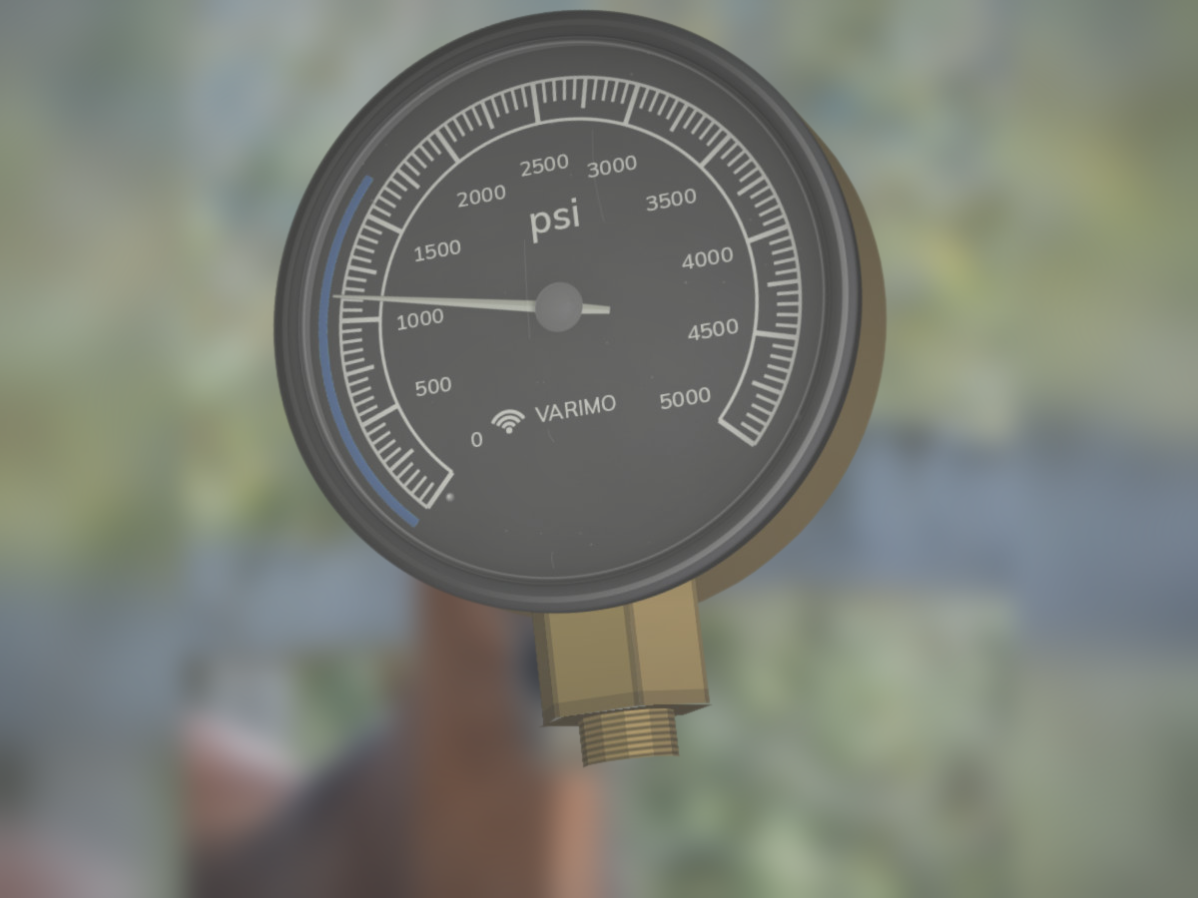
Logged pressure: 1100
